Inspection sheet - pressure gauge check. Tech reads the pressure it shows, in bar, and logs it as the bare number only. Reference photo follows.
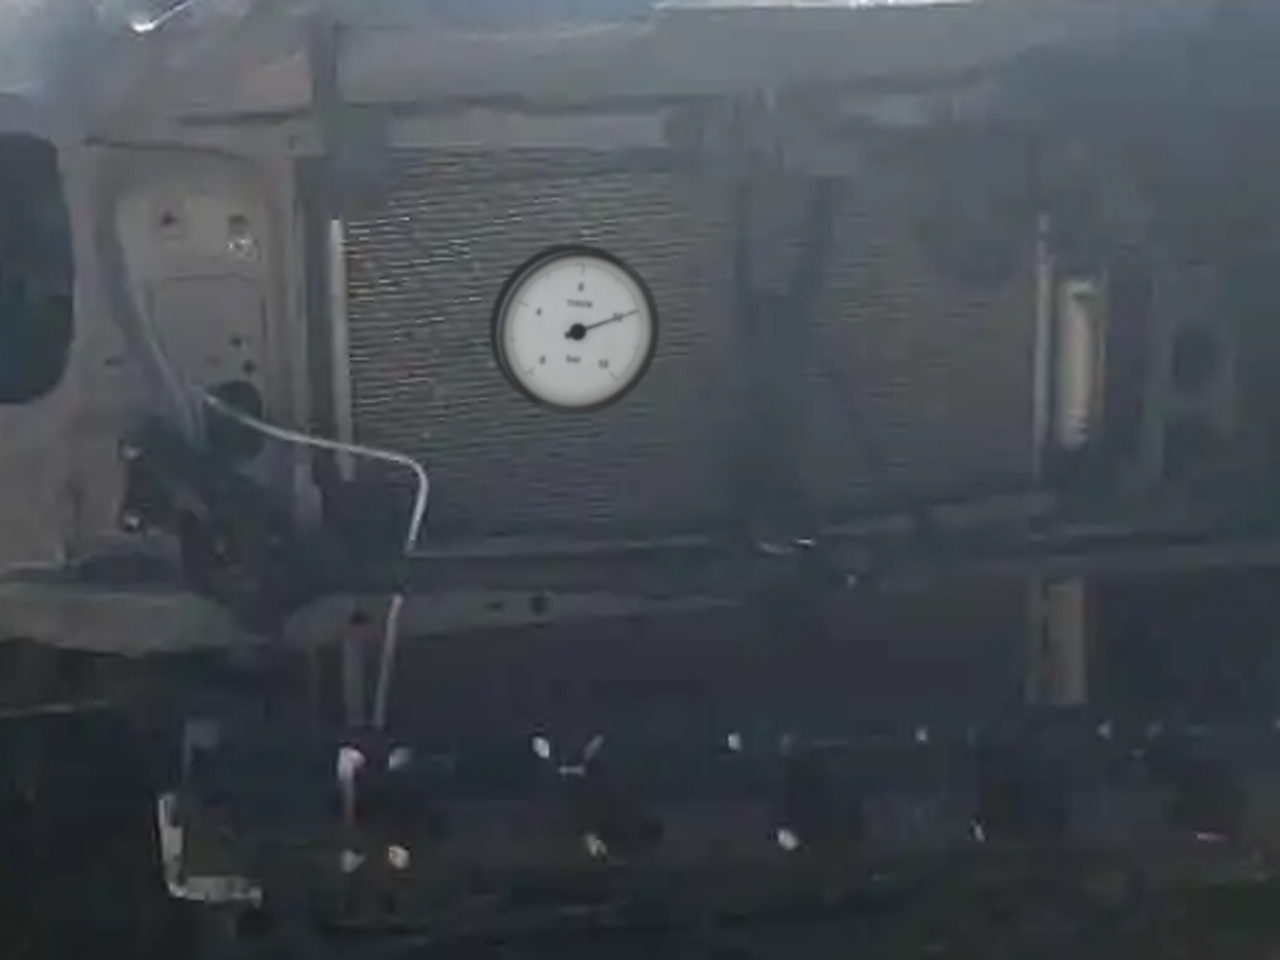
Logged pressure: 12
